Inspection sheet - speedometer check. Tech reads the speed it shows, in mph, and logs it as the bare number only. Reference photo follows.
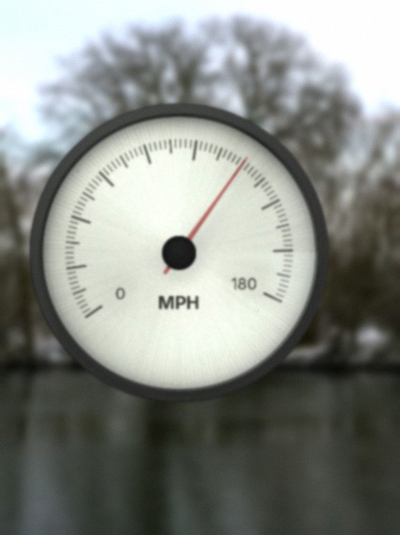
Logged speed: 120
